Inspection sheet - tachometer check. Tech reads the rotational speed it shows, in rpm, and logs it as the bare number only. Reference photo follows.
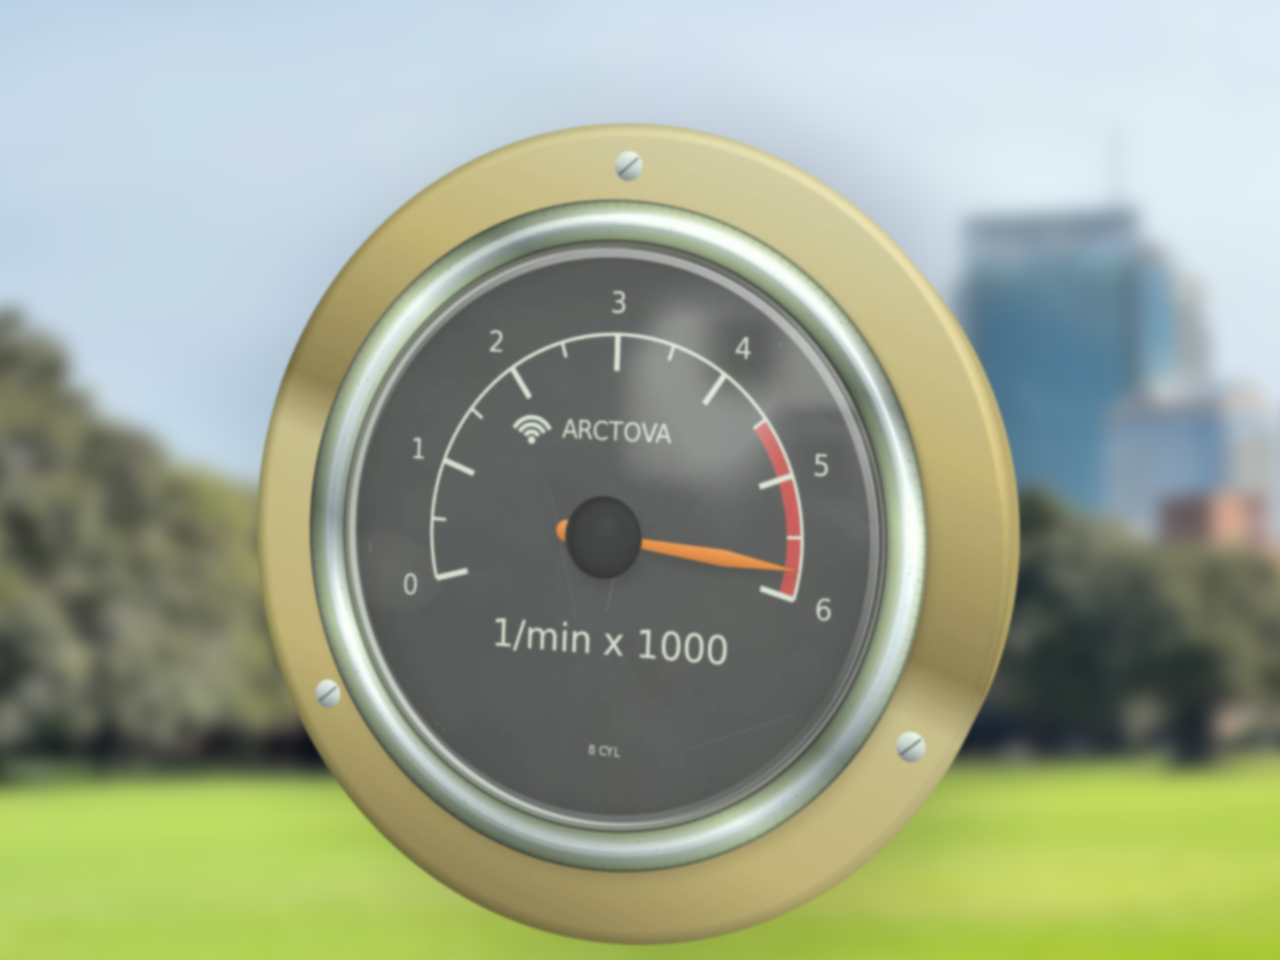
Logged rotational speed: 5750
